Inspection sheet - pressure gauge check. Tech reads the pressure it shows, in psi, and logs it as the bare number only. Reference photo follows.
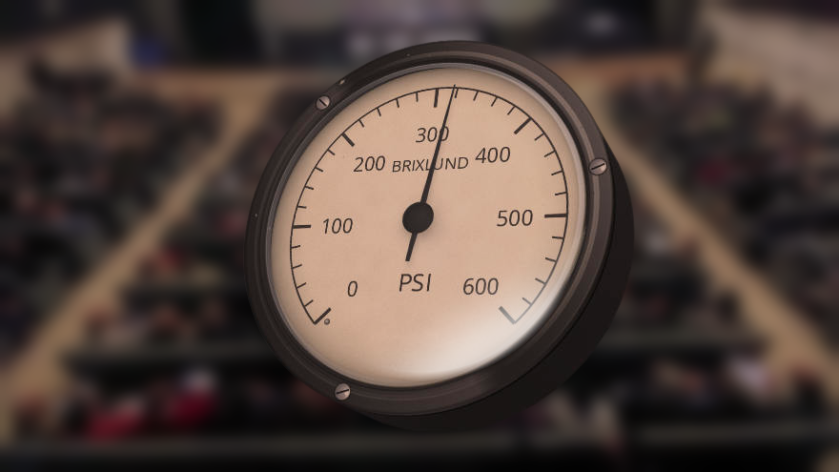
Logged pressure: 320
